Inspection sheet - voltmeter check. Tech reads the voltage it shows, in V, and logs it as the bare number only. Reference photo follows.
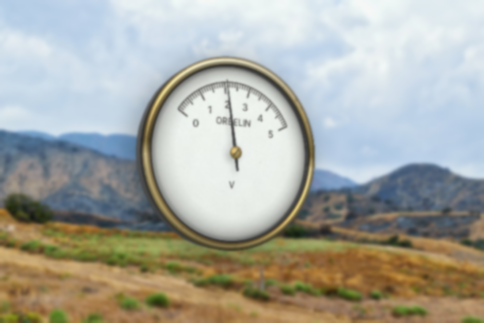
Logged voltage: 2
